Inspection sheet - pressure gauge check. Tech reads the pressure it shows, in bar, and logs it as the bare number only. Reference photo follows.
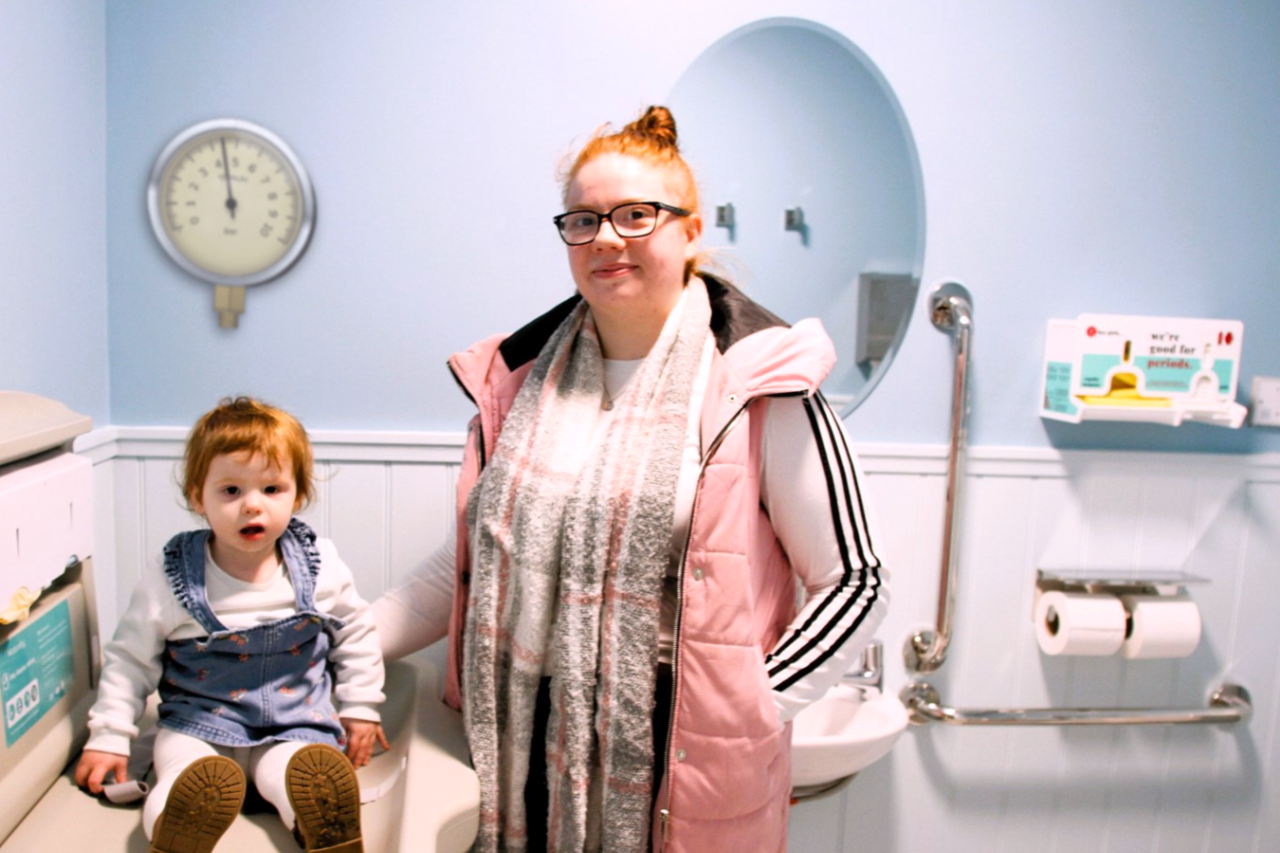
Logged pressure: 4.5
